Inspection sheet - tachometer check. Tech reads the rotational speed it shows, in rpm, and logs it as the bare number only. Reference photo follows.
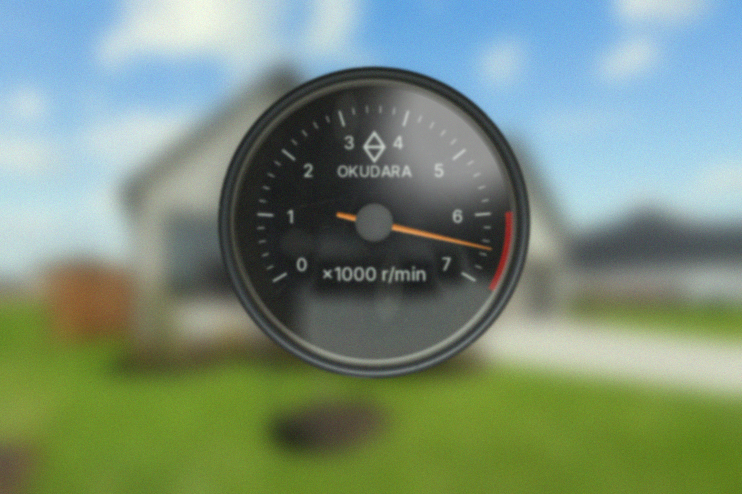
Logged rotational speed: 6500
